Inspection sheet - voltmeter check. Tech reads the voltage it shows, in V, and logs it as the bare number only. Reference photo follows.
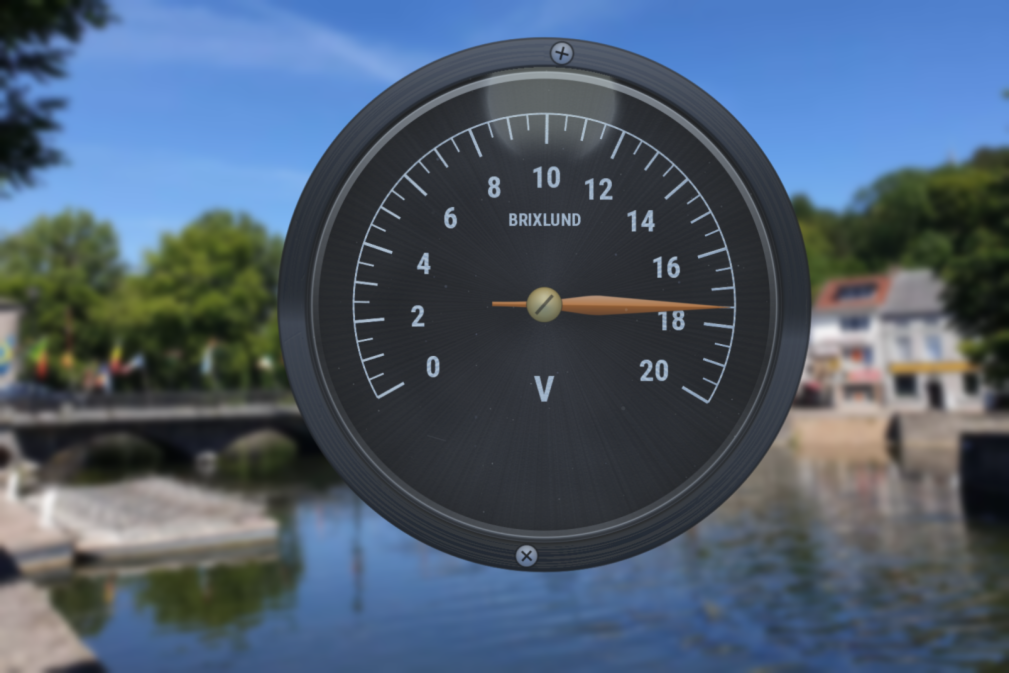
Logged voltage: 17.5
